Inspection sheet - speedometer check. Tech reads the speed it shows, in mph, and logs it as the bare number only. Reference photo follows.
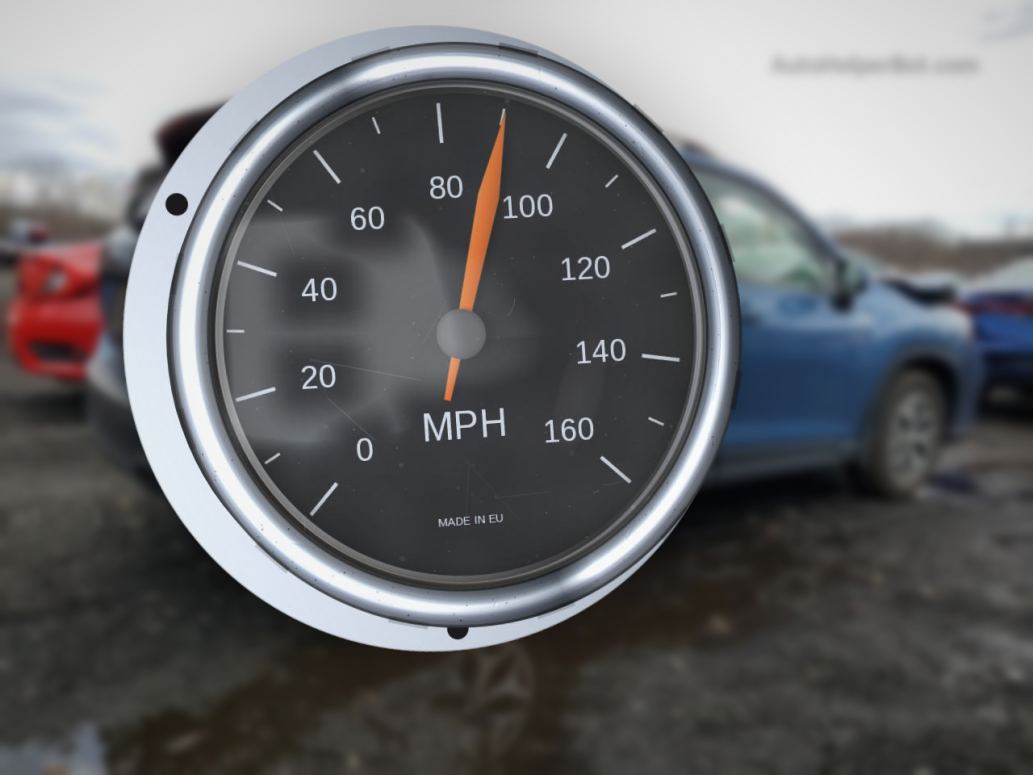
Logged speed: 90
